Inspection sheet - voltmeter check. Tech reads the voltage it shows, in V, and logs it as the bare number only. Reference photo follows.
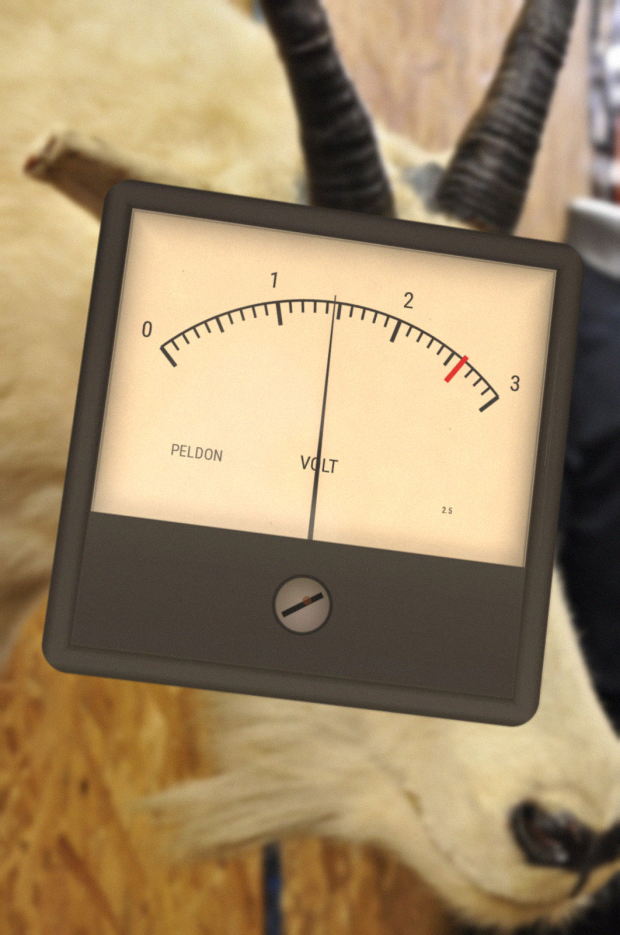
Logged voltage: 1.45
